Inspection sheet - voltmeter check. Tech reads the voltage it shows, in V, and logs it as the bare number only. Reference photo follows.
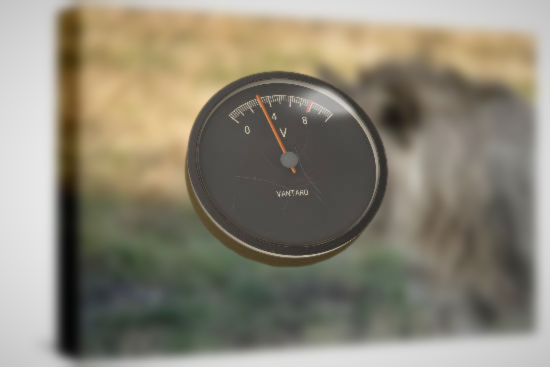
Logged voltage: 3
